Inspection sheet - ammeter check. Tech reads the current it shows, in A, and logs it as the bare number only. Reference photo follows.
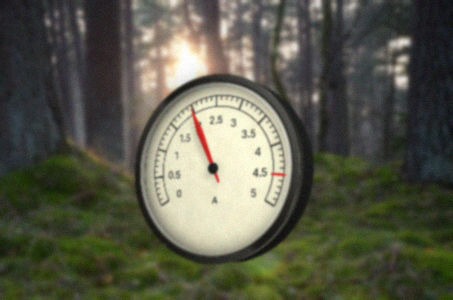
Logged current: 2
